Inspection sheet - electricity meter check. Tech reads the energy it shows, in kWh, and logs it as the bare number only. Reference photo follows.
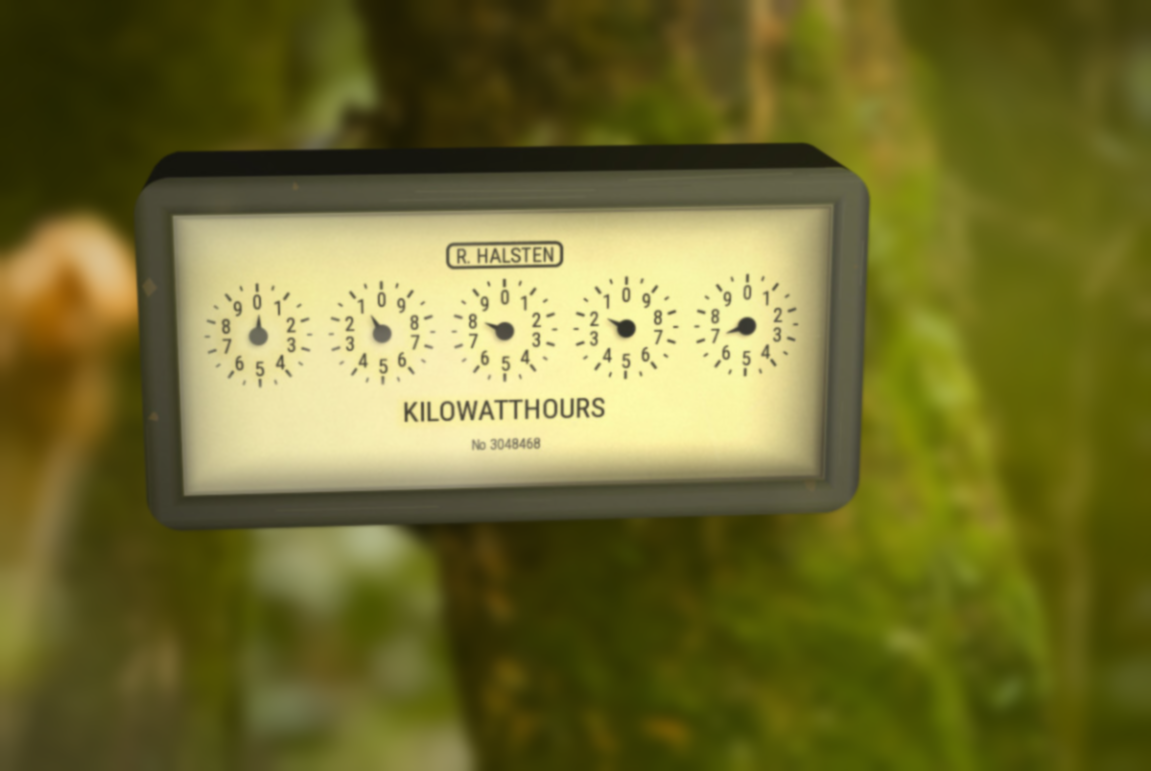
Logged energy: 817
